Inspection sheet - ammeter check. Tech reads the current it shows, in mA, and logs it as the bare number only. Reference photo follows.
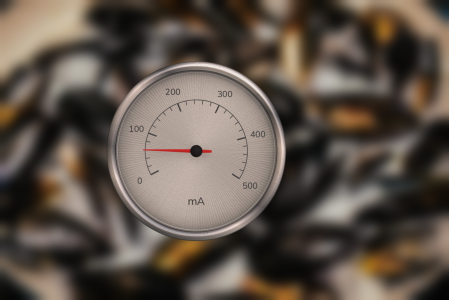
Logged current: 60
